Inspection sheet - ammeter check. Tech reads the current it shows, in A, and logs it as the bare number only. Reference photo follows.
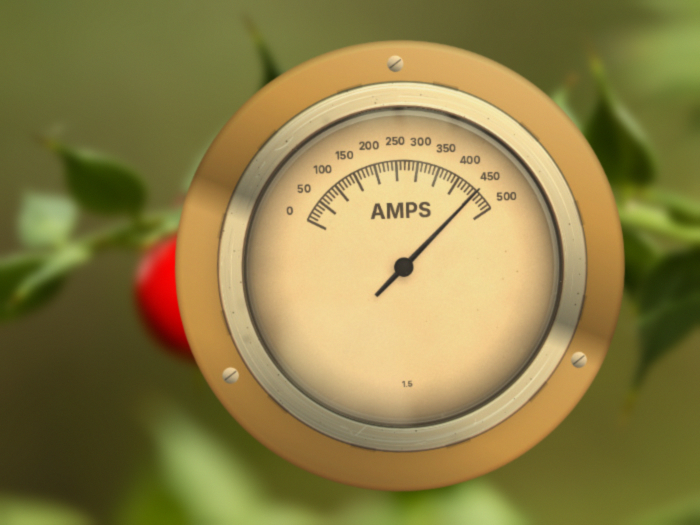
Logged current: 450
